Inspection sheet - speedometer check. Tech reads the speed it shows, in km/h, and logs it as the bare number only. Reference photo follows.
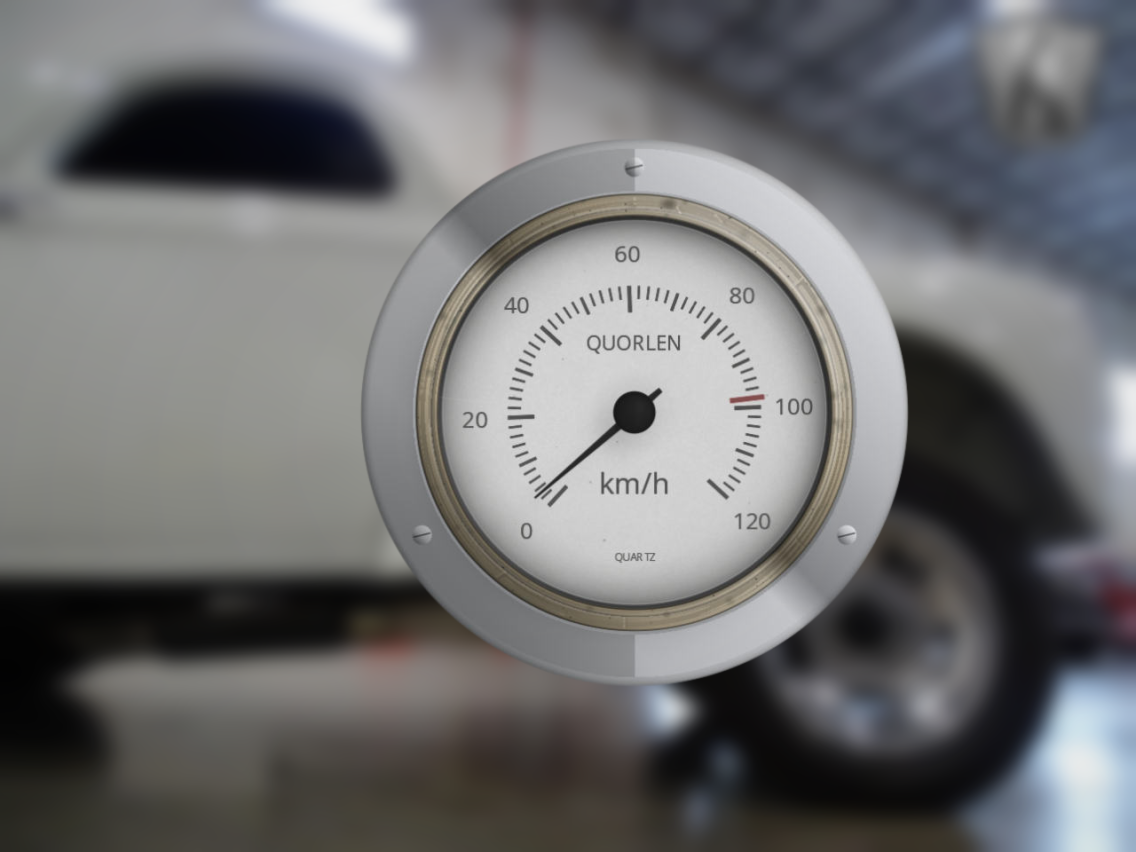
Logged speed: 3
